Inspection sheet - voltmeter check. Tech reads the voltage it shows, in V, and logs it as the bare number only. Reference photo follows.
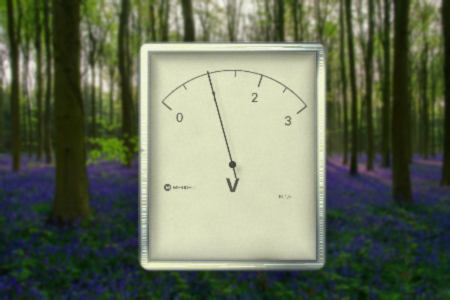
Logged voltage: 1
